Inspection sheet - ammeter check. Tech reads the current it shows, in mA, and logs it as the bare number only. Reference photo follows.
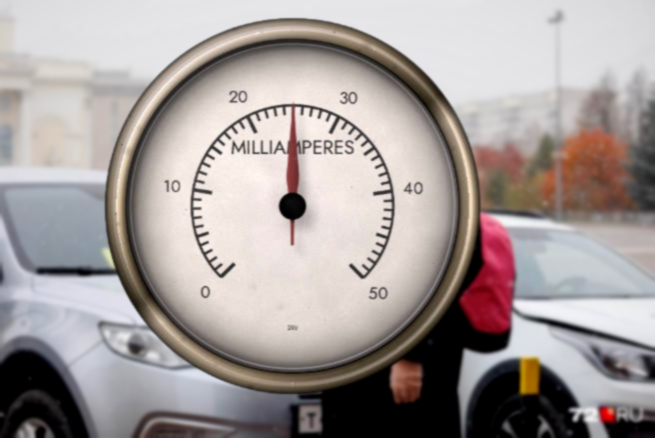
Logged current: 25
